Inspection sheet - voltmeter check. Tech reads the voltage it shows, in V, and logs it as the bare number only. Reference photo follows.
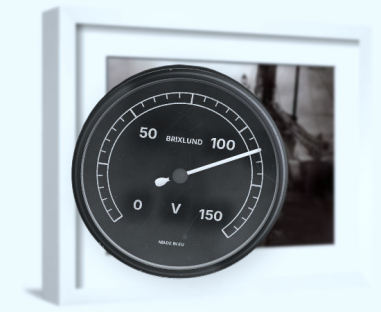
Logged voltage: 110
